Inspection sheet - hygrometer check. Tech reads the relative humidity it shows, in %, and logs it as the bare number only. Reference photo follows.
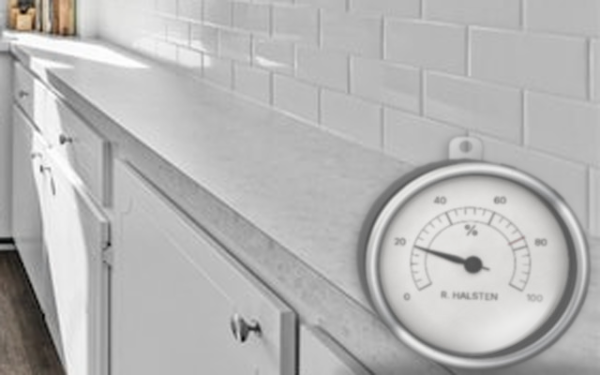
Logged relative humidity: 20
